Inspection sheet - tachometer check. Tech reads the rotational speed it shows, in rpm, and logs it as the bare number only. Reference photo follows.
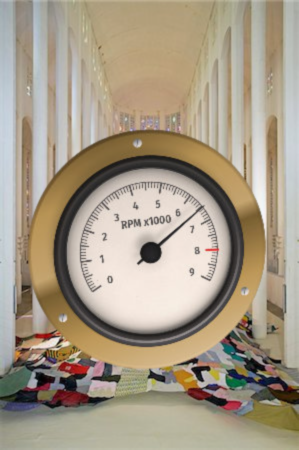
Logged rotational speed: 6500
